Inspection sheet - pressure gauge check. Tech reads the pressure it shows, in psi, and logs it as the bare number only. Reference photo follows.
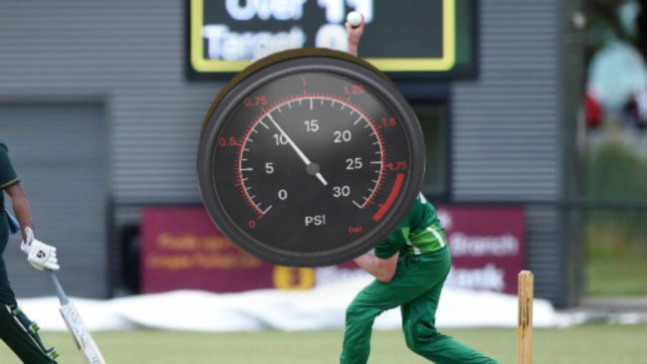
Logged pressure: 11
